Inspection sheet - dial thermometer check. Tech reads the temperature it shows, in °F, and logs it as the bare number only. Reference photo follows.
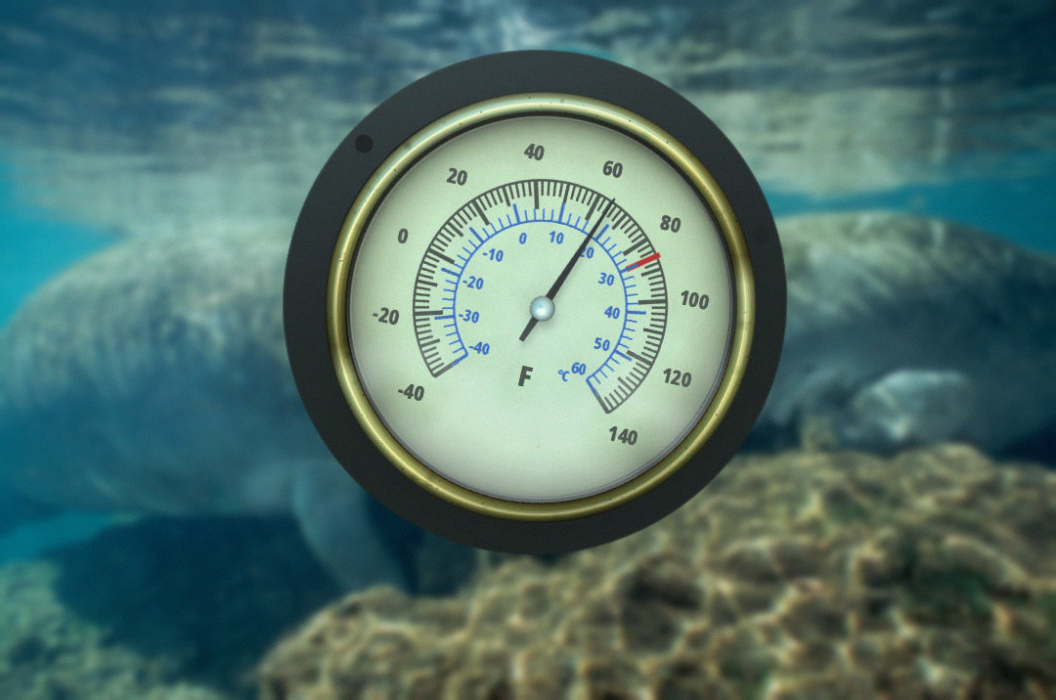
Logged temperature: 64
